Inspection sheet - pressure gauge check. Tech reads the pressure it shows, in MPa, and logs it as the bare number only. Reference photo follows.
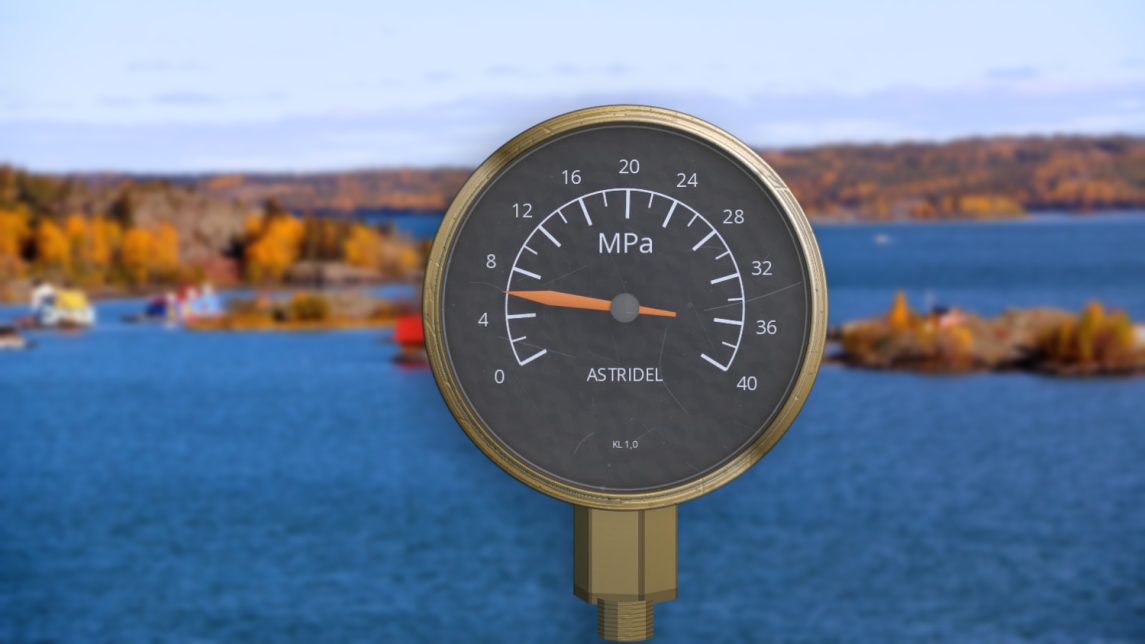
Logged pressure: 6
